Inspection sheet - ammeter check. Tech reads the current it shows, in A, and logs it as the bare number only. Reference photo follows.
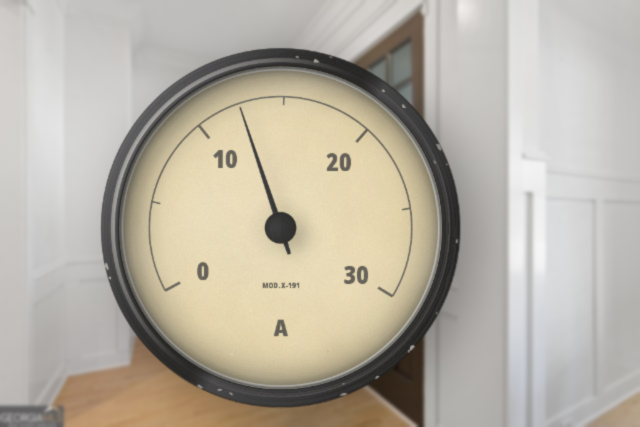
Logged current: 12.5
